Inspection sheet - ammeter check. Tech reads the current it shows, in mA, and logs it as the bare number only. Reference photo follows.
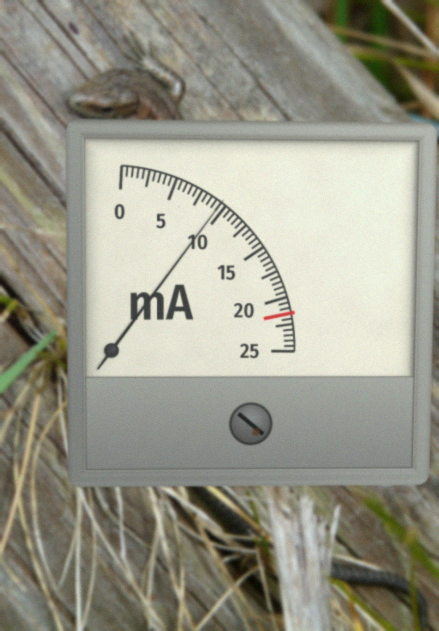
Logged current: 9.5
